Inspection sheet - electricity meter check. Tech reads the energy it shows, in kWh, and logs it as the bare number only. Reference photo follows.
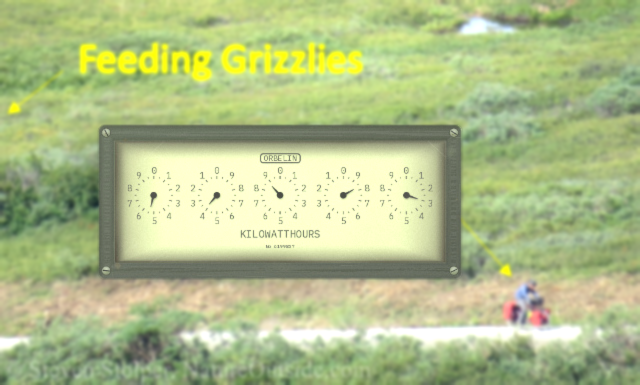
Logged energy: 53883
